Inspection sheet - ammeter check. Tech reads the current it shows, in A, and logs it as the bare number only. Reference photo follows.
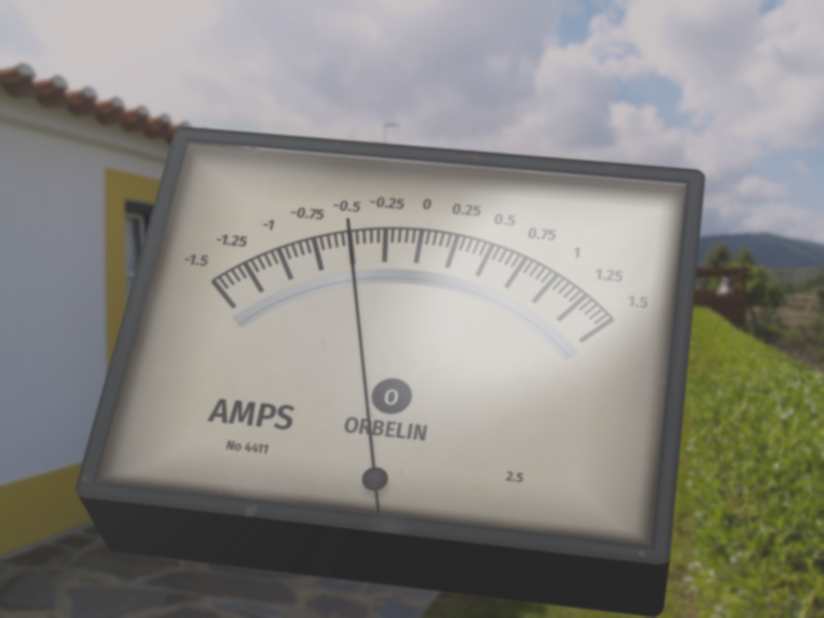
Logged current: -0.5
